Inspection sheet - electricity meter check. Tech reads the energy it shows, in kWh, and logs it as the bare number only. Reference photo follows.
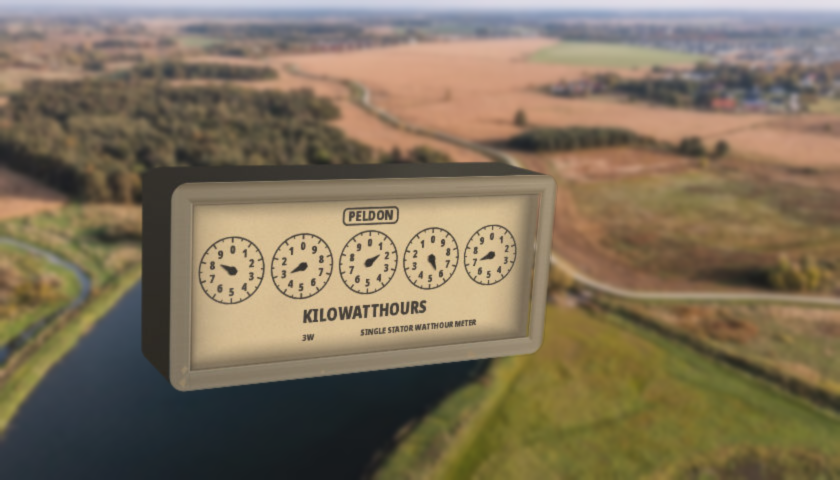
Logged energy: 83157
